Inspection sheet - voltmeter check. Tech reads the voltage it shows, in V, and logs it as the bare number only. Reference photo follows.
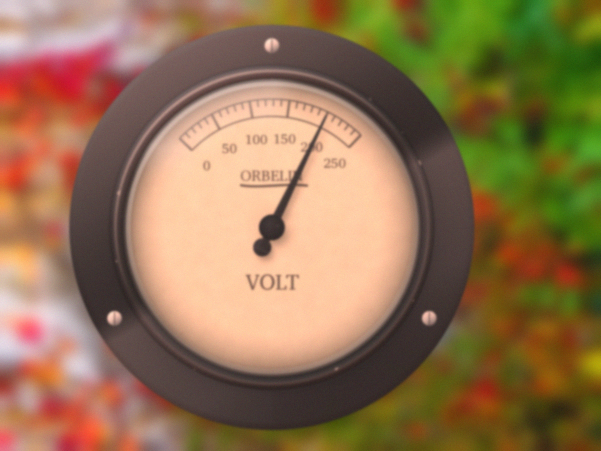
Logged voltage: 200
